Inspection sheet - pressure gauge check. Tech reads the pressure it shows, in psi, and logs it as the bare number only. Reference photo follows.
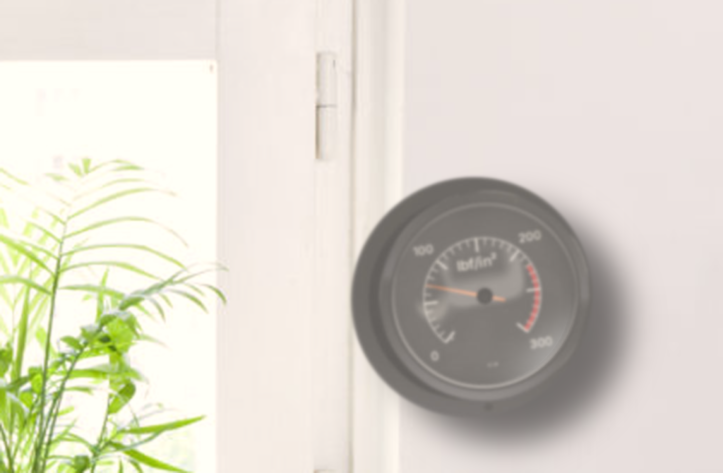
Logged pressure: 70
